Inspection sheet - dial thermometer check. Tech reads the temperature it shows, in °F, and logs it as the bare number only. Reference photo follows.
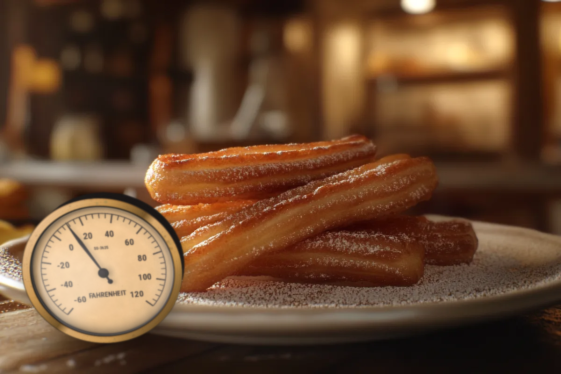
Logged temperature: 12
